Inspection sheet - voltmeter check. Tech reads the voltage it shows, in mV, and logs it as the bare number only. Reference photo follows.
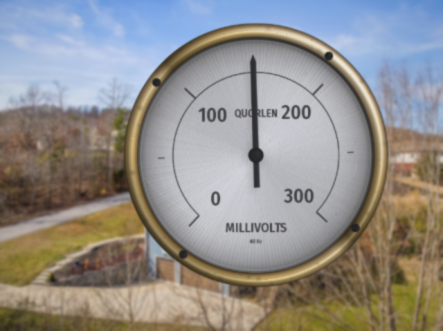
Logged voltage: 150
